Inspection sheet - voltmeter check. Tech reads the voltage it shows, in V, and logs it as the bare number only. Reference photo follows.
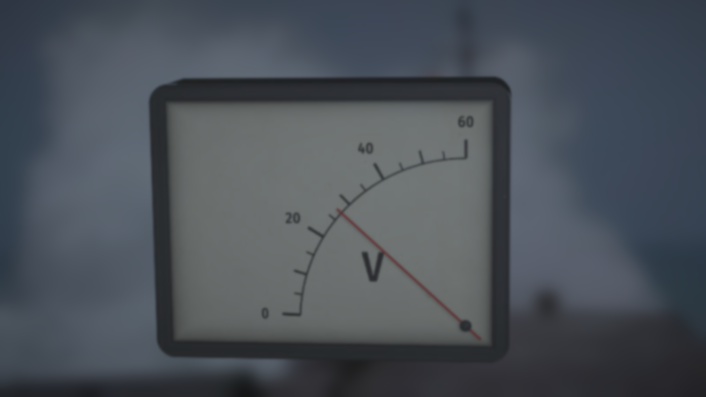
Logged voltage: 27.5
